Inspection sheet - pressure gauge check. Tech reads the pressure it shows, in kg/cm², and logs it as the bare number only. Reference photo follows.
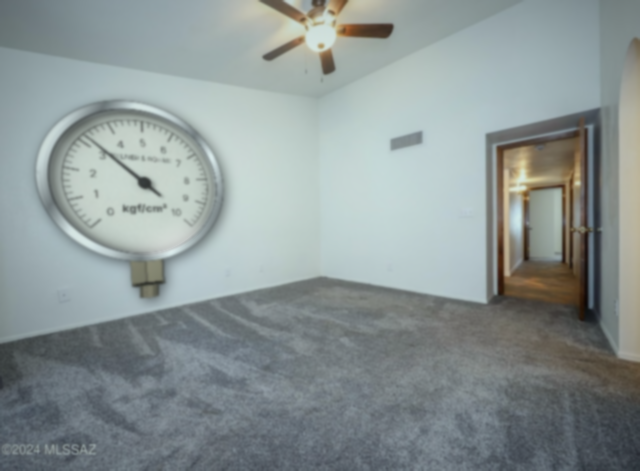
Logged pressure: 3.2
